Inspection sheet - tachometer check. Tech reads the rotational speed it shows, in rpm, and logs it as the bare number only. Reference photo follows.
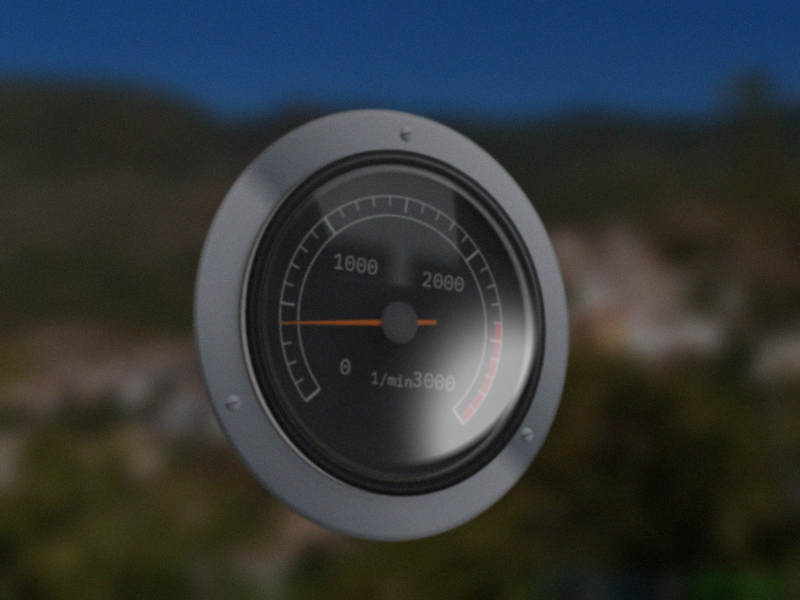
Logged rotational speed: 400
